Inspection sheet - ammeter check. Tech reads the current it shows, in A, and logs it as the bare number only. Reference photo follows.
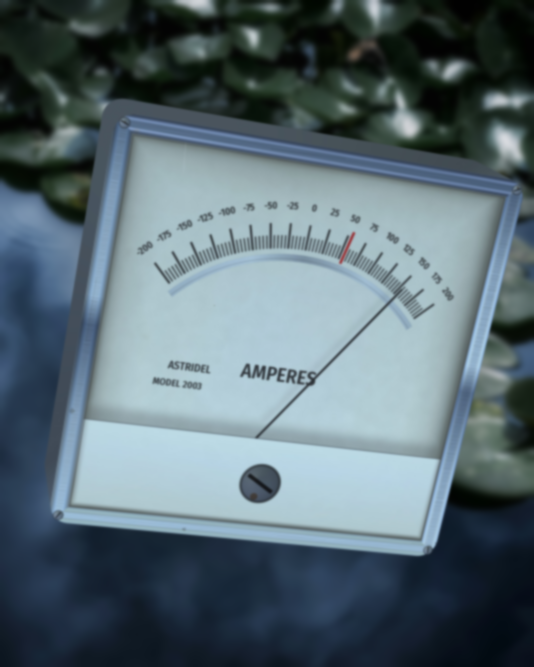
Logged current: 150
